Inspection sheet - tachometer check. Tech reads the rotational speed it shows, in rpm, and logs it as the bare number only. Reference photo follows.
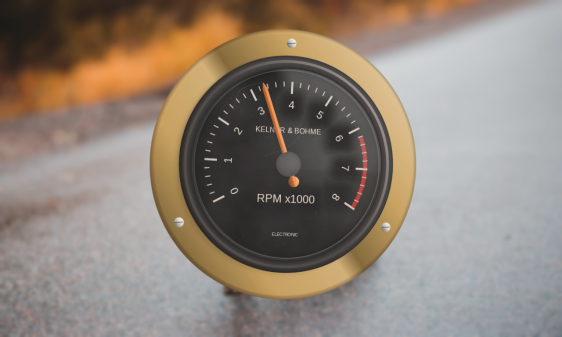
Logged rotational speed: 3300
